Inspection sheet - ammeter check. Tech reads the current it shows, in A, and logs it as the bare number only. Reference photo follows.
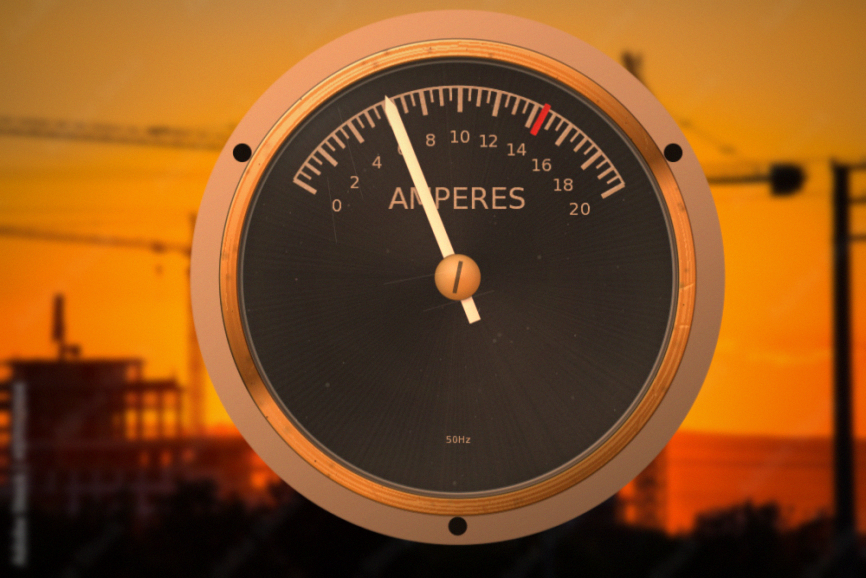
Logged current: 6.25
